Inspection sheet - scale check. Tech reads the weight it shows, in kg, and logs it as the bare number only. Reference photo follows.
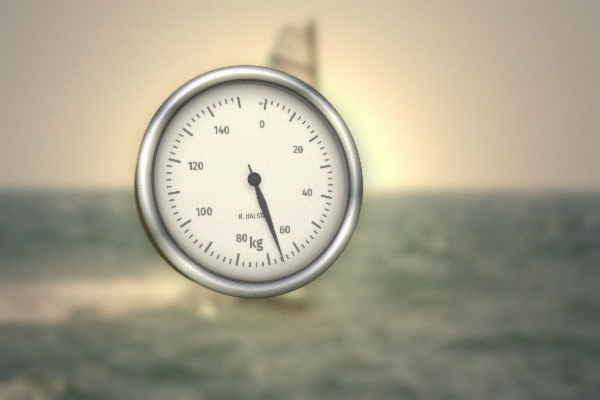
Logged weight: 66
